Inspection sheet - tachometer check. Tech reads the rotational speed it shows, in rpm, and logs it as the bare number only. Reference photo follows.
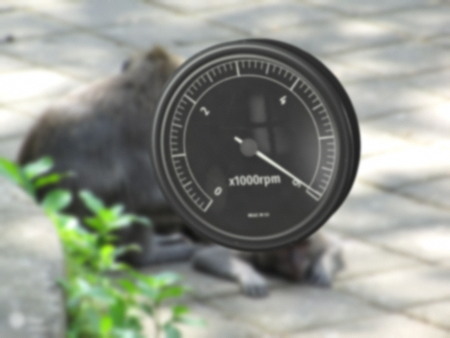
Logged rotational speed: 5900
